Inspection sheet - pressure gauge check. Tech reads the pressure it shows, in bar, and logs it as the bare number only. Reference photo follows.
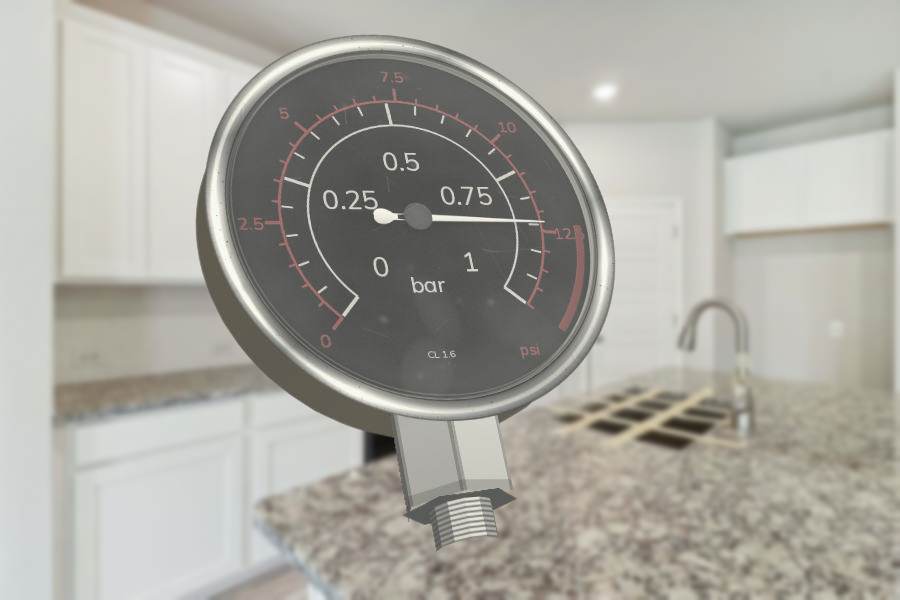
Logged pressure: 0.85
